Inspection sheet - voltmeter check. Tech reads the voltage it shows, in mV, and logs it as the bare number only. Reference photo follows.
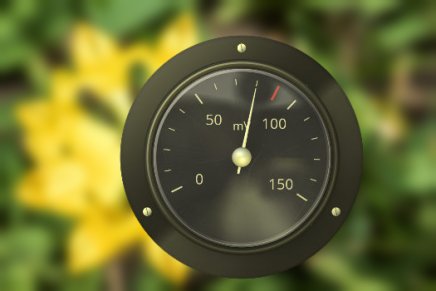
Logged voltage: 80
